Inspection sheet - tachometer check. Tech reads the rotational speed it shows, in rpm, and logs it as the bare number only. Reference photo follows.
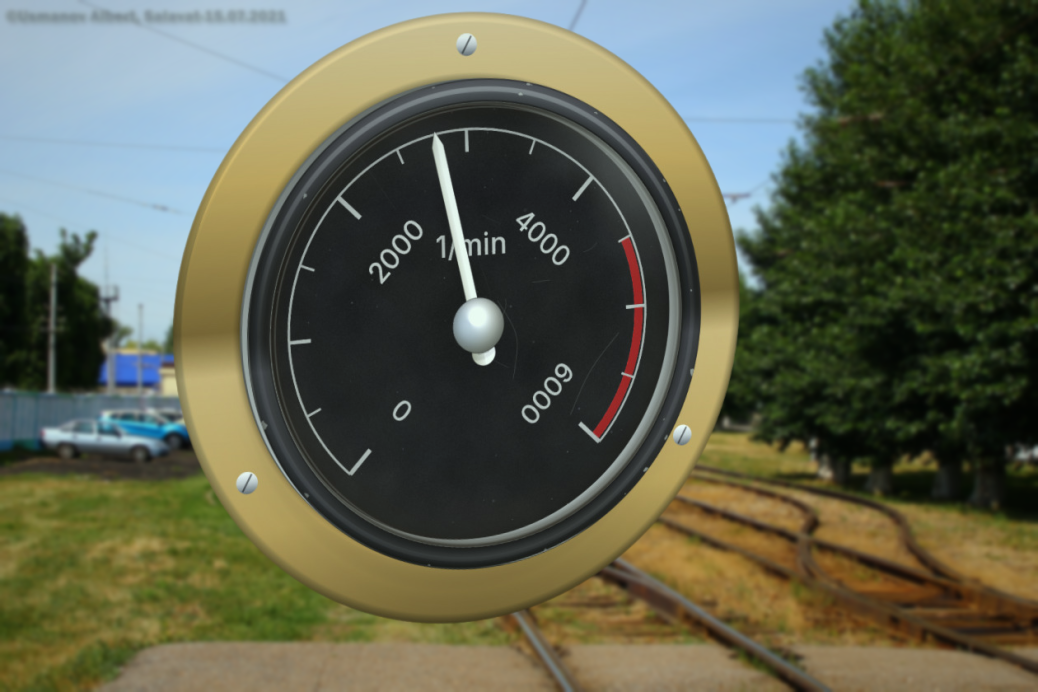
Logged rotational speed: 2750
